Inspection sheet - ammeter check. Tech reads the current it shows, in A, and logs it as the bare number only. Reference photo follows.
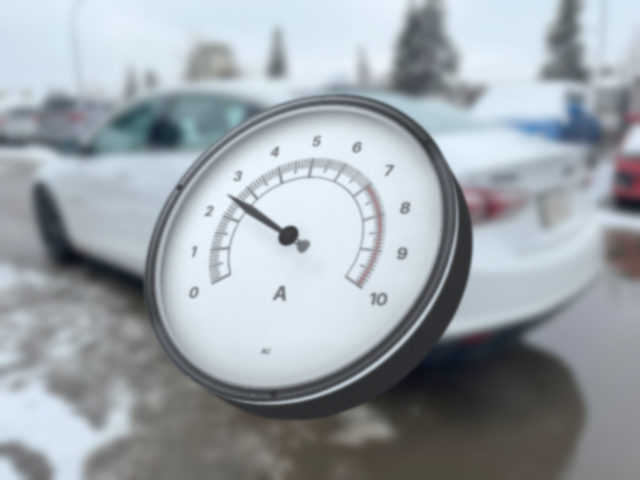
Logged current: 2.5
